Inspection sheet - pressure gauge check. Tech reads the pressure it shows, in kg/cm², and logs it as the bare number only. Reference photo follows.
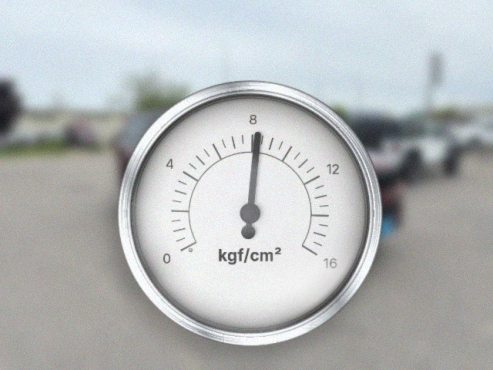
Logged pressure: 8.25
